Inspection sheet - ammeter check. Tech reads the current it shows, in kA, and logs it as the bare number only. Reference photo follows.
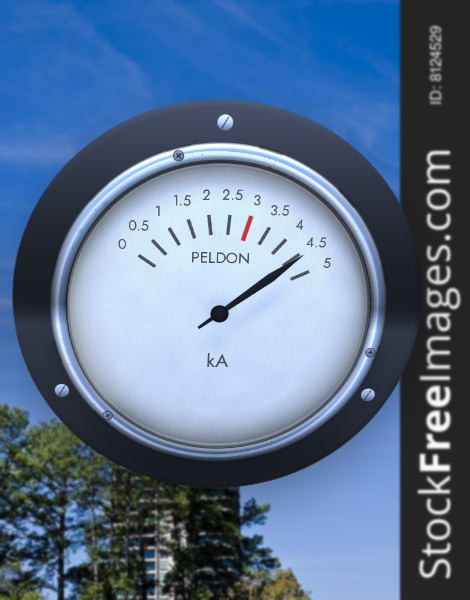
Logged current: 4.5
